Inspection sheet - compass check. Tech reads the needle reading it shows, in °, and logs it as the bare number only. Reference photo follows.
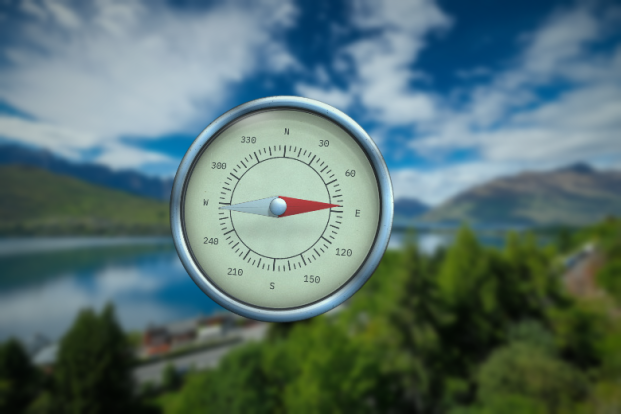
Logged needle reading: 85
